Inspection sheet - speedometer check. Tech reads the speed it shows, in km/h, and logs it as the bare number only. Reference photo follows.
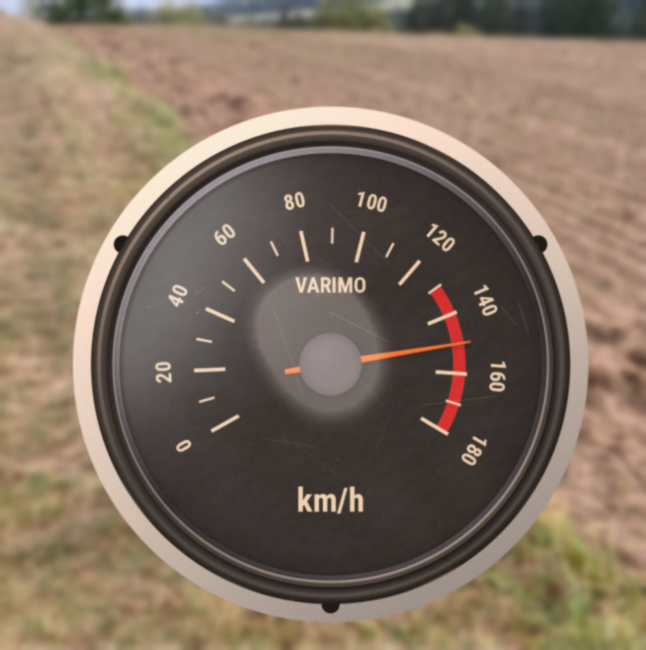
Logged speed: 150
